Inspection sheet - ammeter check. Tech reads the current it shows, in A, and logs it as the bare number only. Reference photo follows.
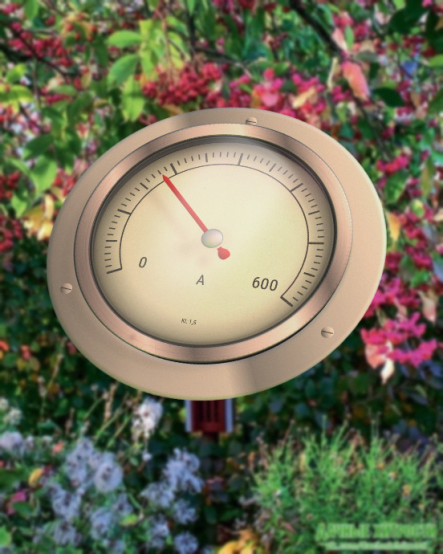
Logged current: 180
